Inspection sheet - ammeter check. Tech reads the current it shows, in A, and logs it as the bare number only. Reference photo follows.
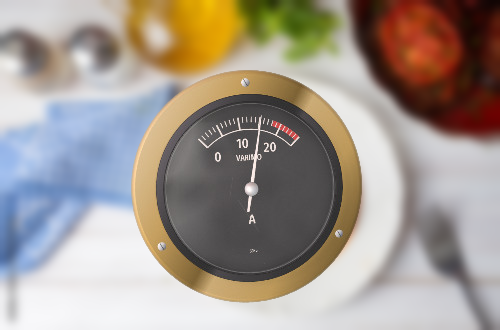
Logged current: 15
